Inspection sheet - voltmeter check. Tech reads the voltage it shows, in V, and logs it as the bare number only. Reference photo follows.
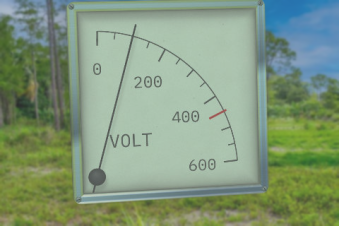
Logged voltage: 100
